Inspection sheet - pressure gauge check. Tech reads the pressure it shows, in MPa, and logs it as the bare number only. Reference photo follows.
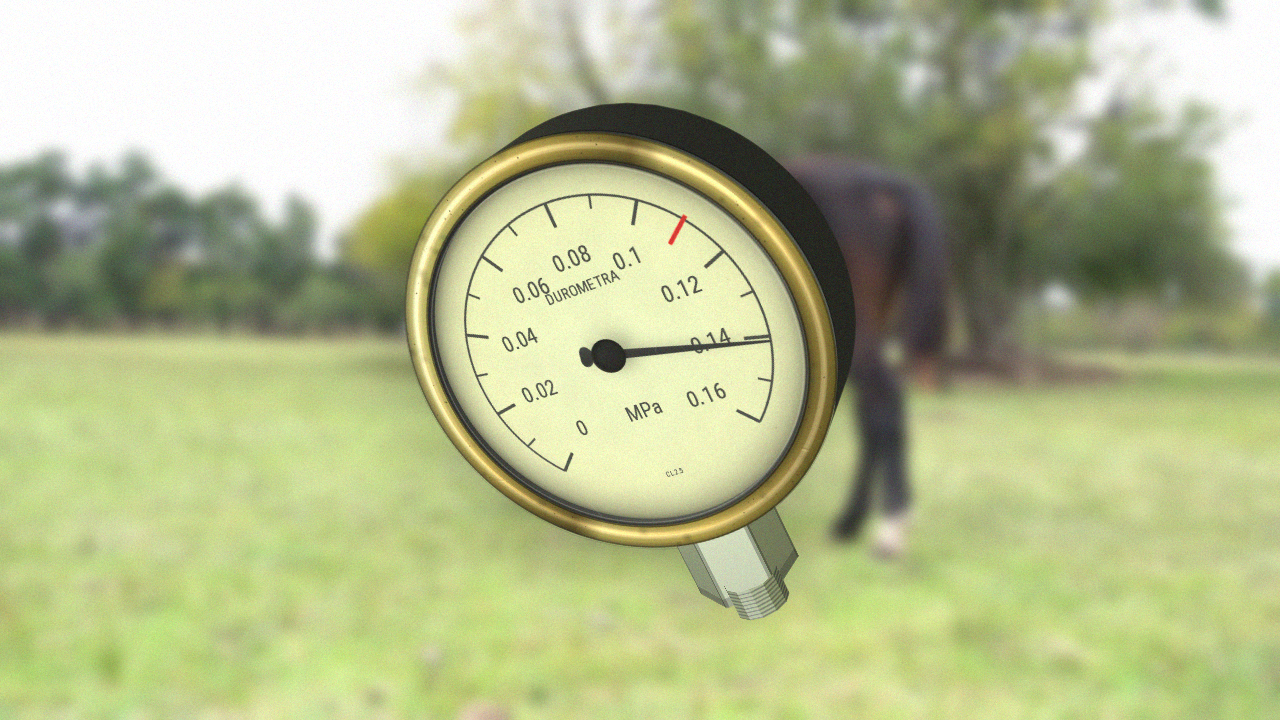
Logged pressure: 0.14
